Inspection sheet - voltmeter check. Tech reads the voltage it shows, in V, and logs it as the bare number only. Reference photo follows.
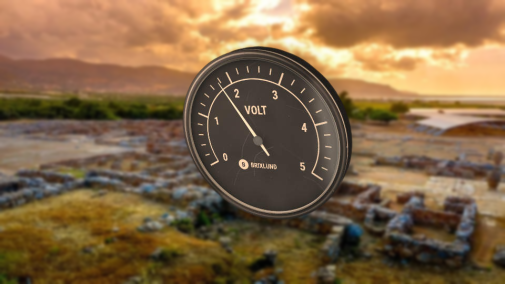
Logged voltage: 1.8
